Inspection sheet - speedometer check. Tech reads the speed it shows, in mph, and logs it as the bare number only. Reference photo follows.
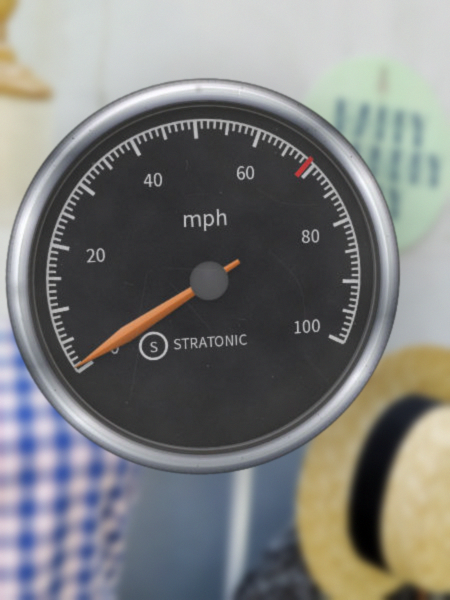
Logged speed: 1
